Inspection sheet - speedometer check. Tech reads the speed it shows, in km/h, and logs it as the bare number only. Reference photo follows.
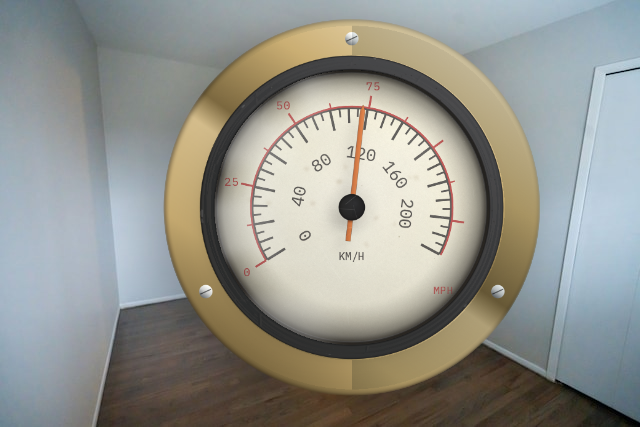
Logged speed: 117.5
